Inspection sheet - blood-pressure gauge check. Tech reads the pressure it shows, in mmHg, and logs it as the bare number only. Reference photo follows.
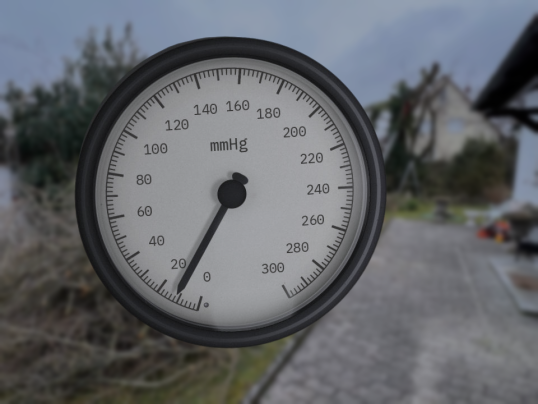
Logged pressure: 12
